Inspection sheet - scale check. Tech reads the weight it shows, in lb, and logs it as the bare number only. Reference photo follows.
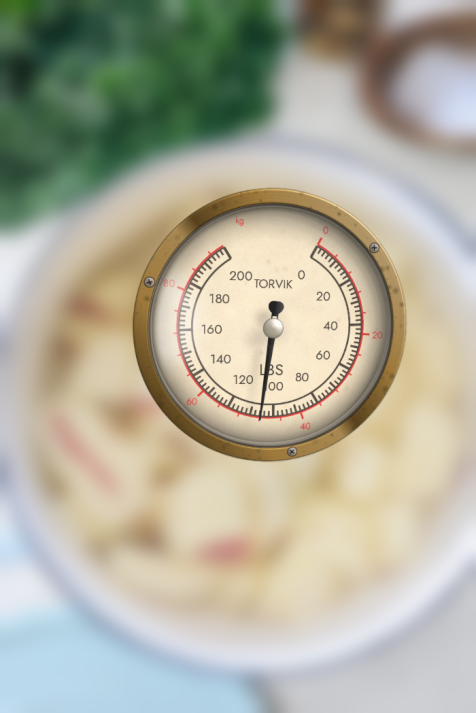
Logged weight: 106
